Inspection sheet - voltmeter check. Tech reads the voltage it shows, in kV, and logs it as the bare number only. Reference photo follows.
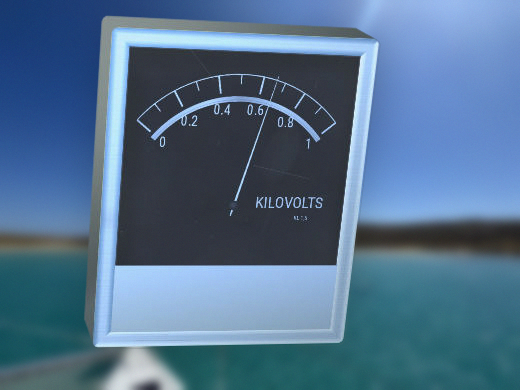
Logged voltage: 0.65
